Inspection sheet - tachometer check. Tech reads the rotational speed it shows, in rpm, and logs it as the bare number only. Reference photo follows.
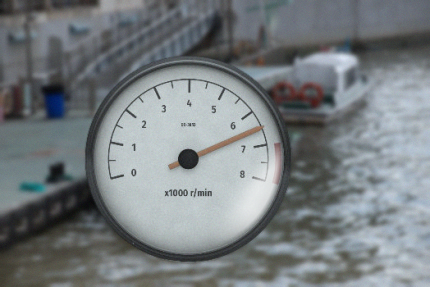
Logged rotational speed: 6500
